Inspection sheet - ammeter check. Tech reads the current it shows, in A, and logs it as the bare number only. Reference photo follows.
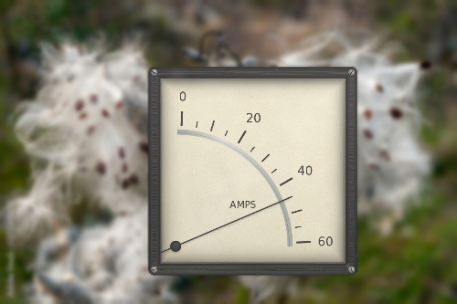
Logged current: 45
